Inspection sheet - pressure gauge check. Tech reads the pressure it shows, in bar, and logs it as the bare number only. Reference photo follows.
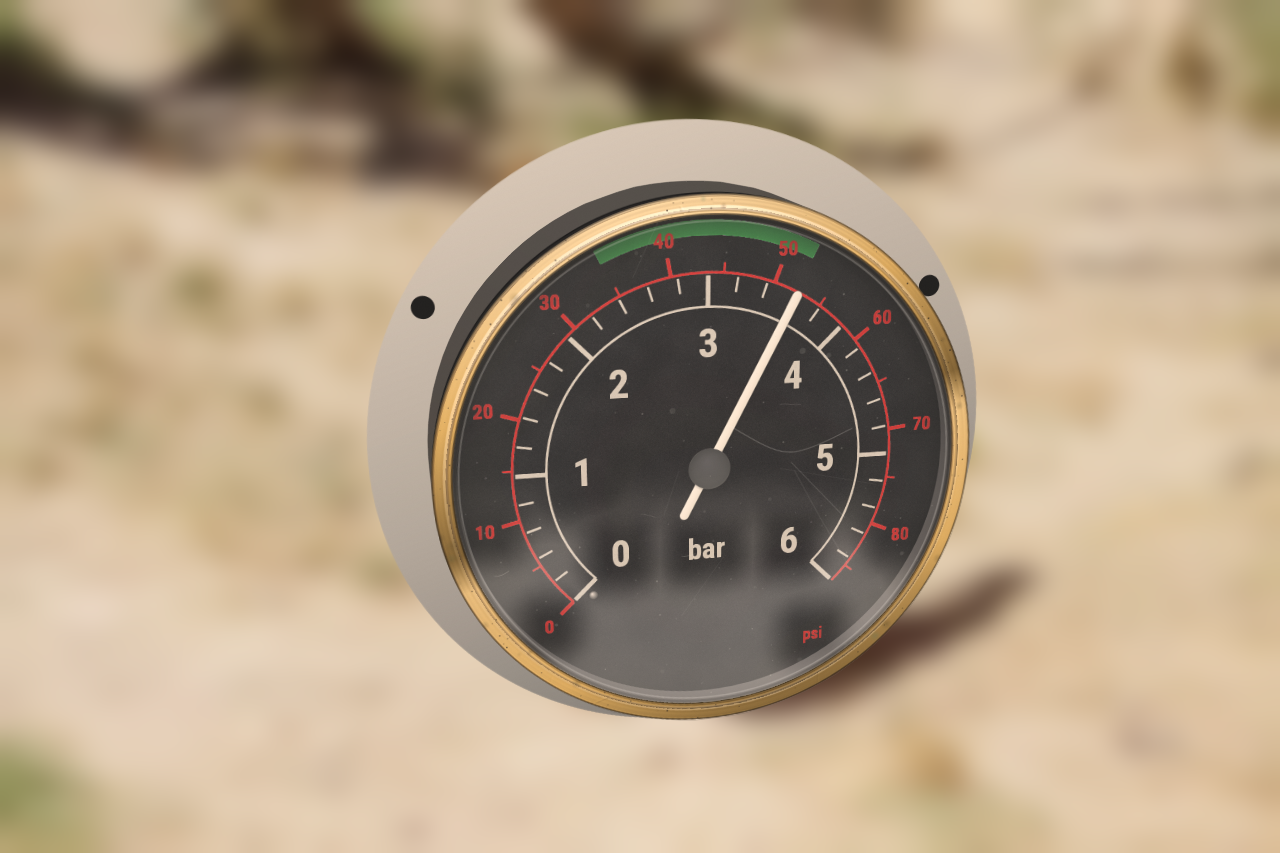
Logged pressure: 3.6
